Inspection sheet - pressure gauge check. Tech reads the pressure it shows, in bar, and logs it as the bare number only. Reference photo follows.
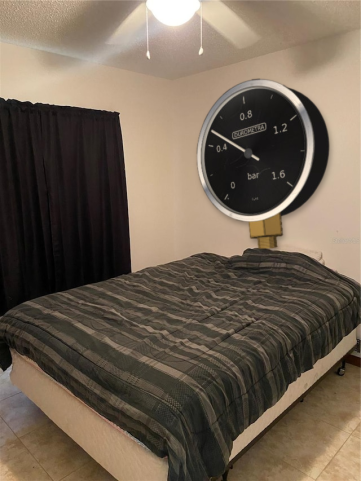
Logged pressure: 0.5
